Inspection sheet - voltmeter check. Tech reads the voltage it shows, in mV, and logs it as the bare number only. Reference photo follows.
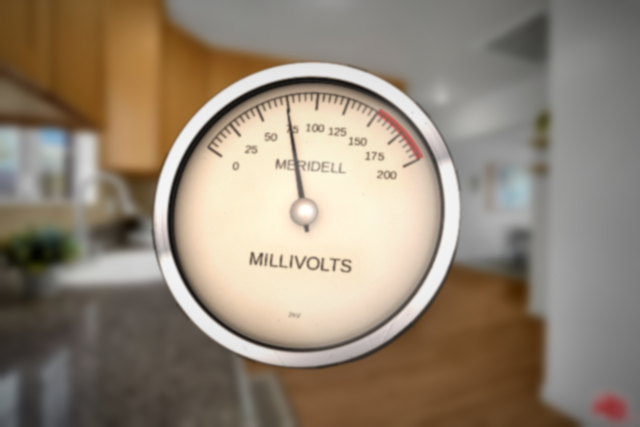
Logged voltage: 75
